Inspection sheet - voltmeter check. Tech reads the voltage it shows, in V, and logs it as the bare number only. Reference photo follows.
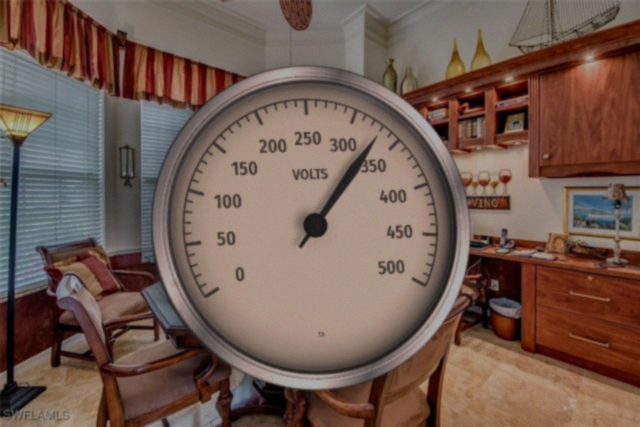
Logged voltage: 330
